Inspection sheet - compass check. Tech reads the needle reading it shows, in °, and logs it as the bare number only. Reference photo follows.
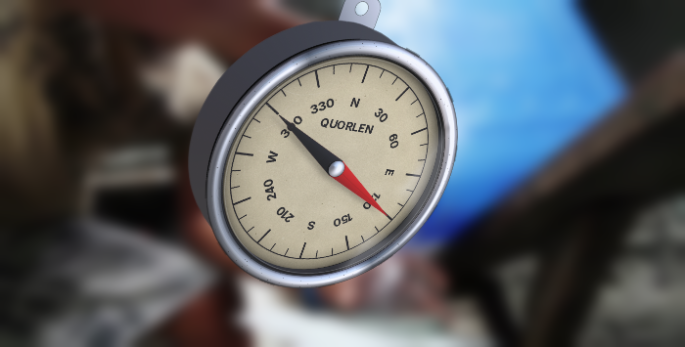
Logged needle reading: 120
